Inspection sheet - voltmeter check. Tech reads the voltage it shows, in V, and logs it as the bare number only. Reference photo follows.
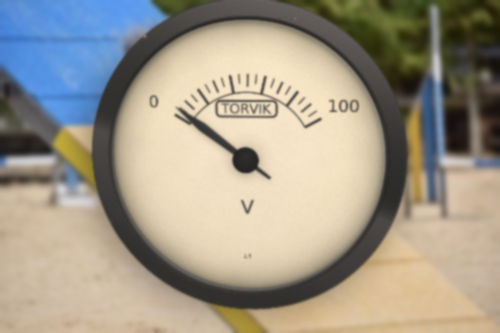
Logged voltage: 5
